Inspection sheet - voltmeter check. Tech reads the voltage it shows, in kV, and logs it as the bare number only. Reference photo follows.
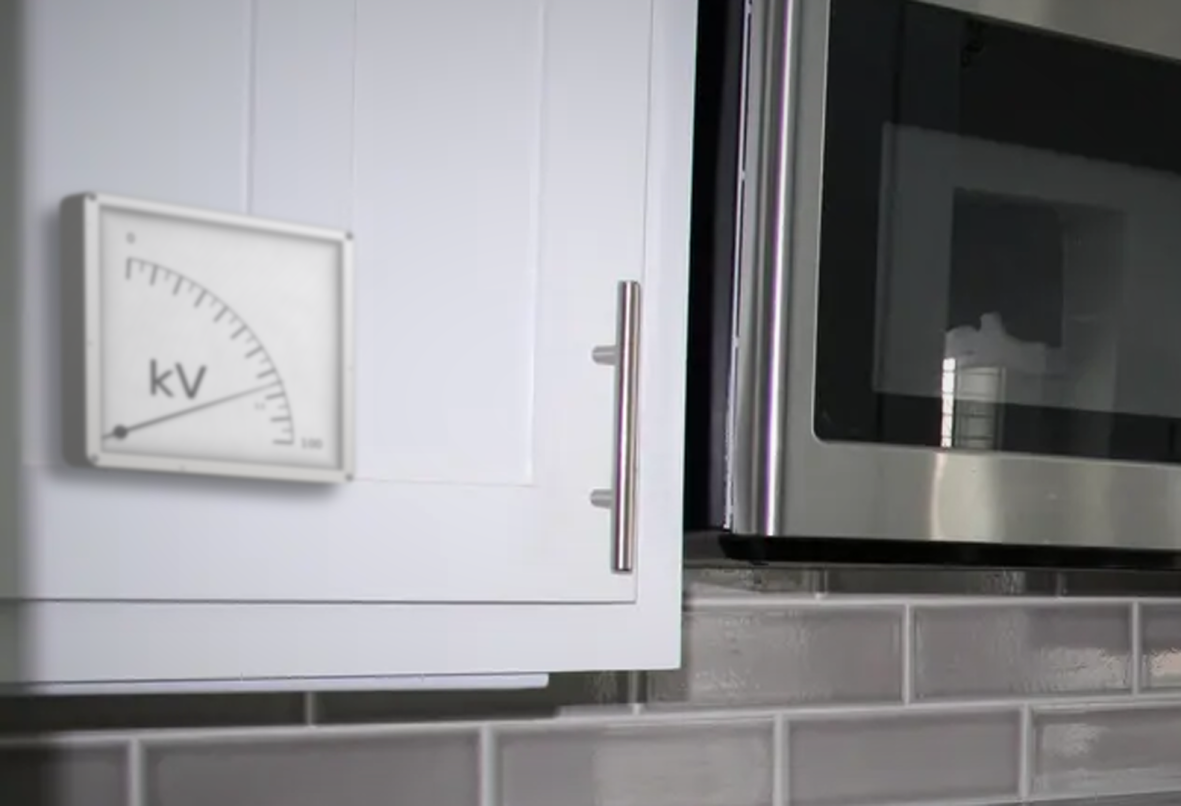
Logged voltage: 75
